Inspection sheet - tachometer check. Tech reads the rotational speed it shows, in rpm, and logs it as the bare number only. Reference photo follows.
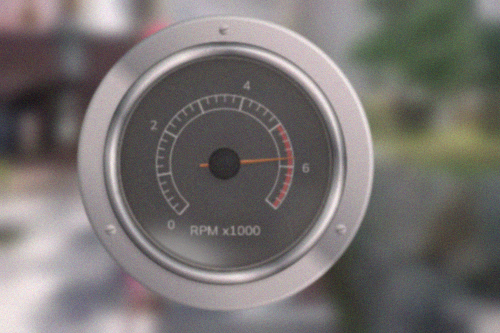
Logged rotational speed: 5800
